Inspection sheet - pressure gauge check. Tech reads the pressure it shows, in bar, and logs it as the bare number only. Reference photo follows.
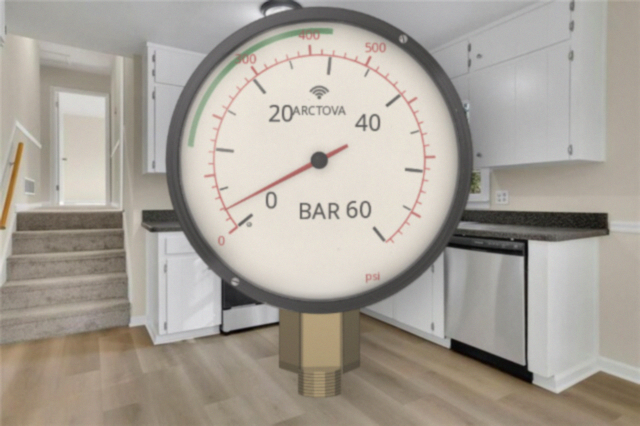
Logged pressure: 2.5
